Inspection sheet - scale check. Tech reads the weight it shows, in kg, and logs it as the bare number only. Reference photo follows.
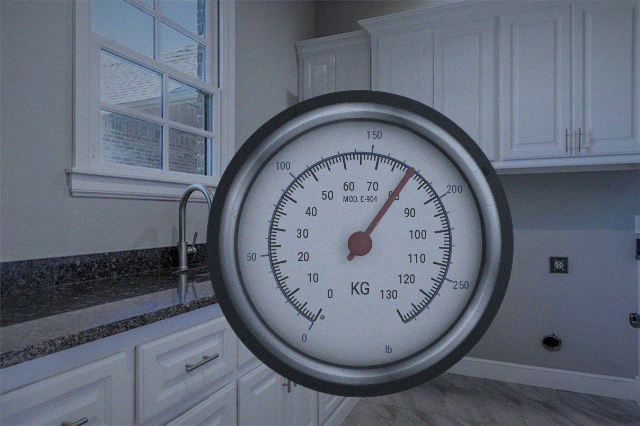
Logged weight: 80
